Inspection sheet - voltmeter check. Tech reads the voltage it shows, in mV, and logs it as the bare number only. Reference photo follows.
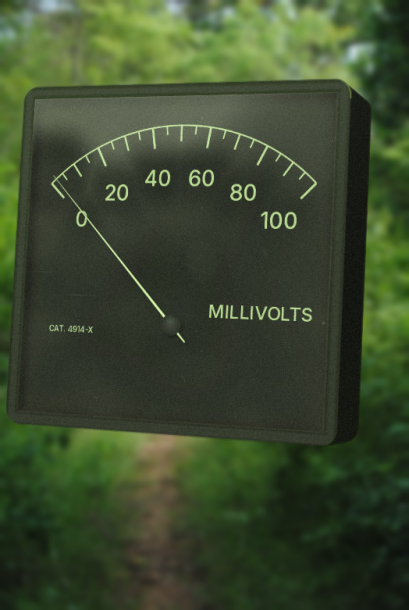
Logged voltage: 2.5
